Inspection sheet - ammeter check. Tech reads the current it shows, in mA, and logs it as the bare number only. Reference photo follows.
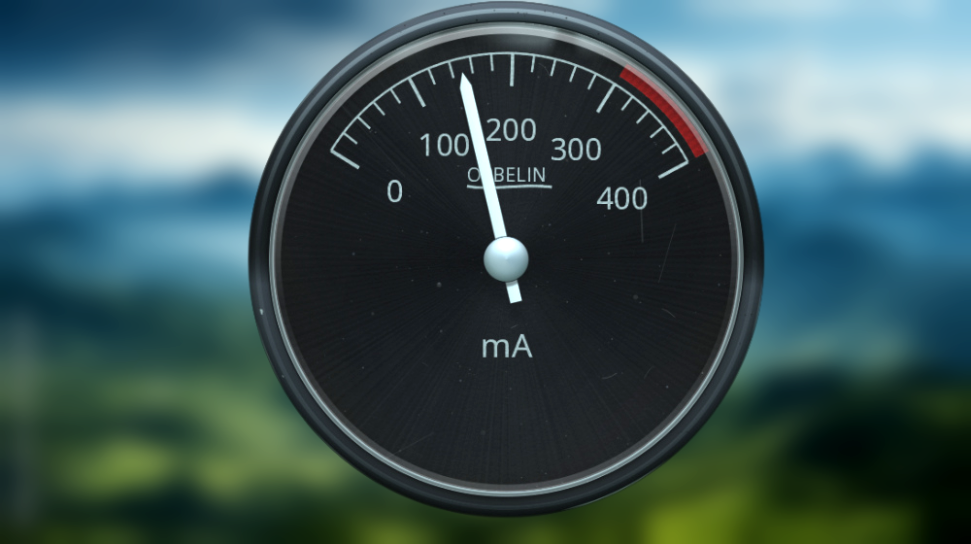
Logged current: 150
